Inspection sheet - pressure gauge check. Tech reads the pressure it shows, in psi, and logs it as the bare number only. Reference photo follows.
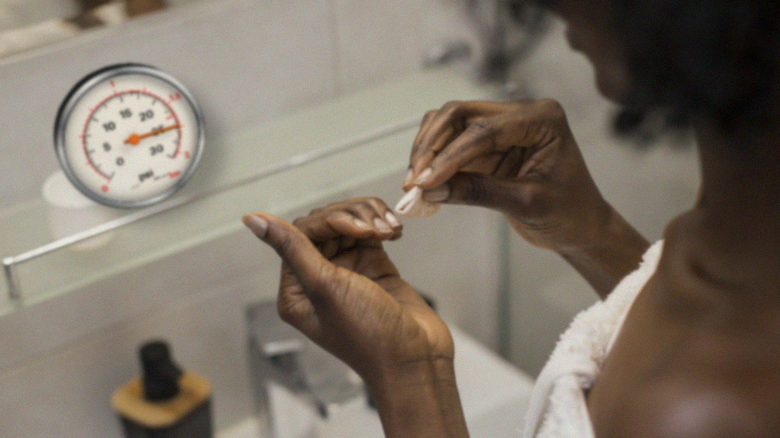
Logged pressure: 25
